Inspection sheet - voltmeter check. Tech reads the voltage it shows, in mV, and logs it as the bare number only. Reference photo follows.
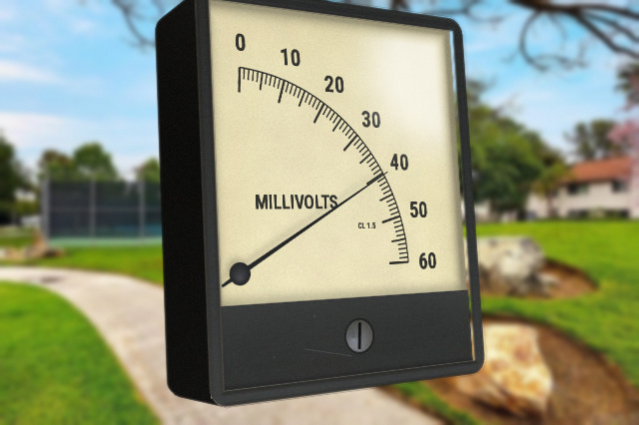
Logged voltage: 40
